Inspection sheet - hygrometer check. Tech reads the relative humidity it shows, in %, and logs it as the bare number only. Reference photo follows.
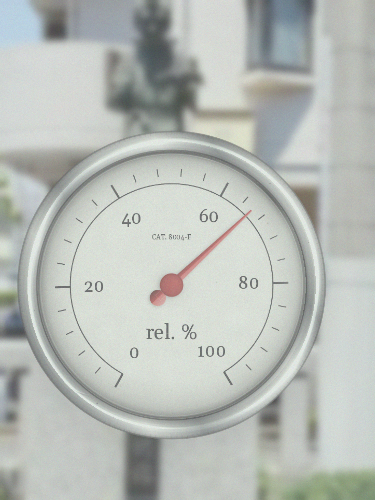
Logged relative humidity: 66
